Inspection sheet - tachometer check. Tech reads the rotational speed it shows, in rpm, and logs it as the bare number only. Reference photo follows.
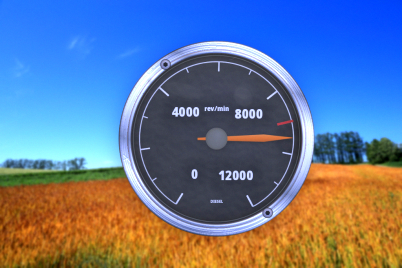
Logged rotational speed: 9500
